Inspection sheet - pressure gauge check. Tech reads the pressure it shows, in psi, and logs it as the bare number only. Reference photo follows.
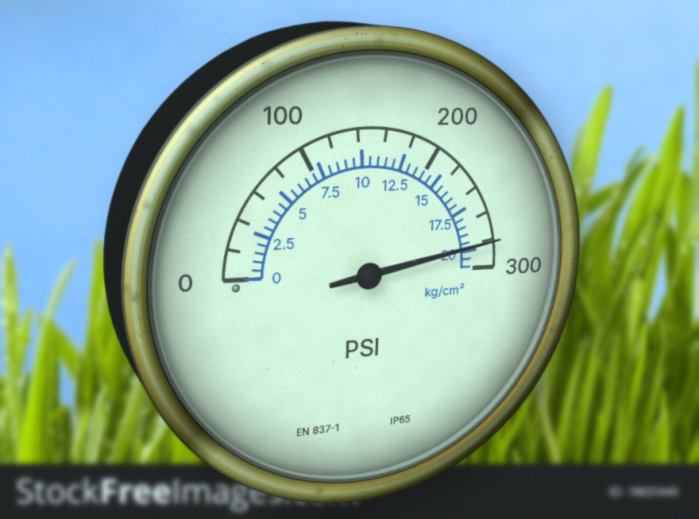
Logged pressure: 280
